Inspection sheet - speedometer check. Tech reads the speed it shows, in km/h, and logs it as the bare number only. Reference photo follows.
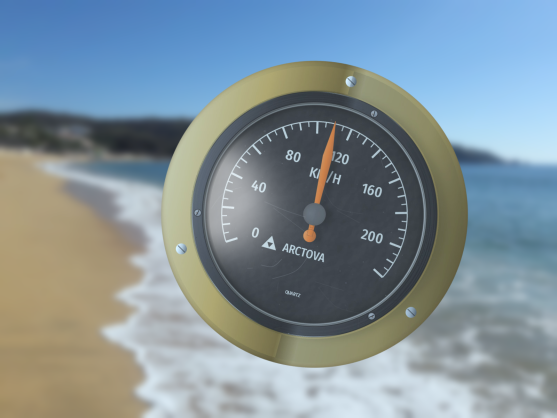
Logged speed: 110
